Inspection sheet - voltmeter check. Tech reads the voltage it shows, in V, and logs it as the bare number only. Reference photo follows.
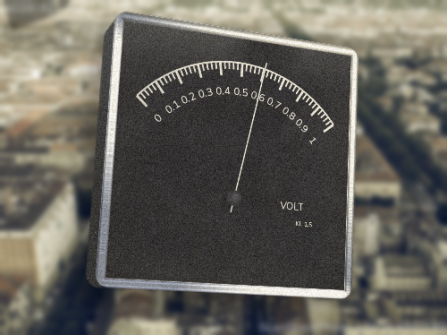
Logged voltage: 0.6
